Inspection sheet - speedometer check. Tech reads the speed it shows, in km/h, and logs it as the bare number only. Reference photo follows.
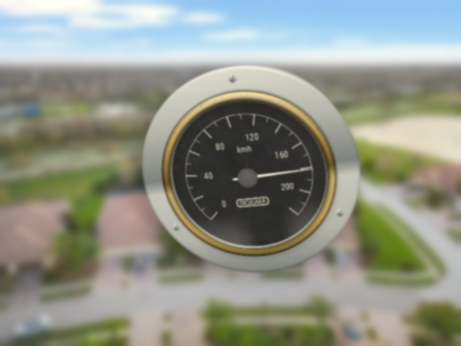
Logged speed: 180
